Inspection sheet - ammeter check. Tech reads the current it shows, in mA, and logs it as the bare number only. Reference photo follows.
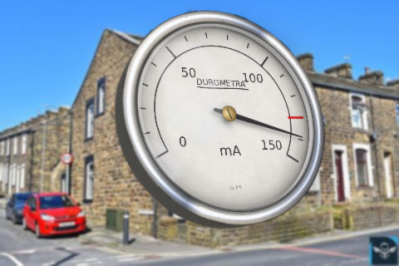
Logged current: 140
